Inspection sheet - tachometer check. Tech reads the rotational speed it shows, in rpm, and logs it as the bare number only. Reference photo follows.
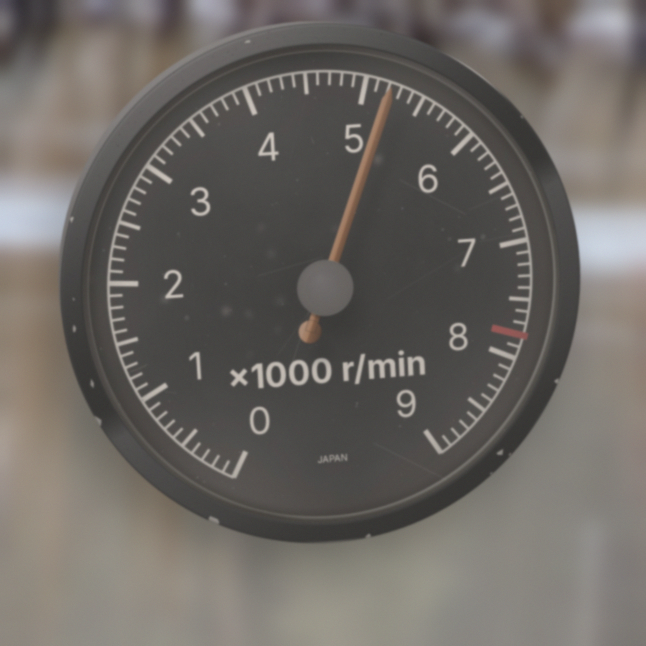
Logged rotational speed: 5200
